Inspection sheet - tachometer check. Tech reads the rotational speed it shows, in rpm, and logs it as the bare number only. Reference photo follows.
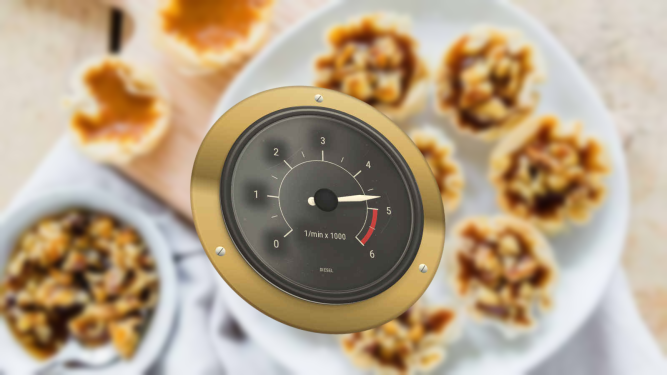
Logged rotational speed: 4750
